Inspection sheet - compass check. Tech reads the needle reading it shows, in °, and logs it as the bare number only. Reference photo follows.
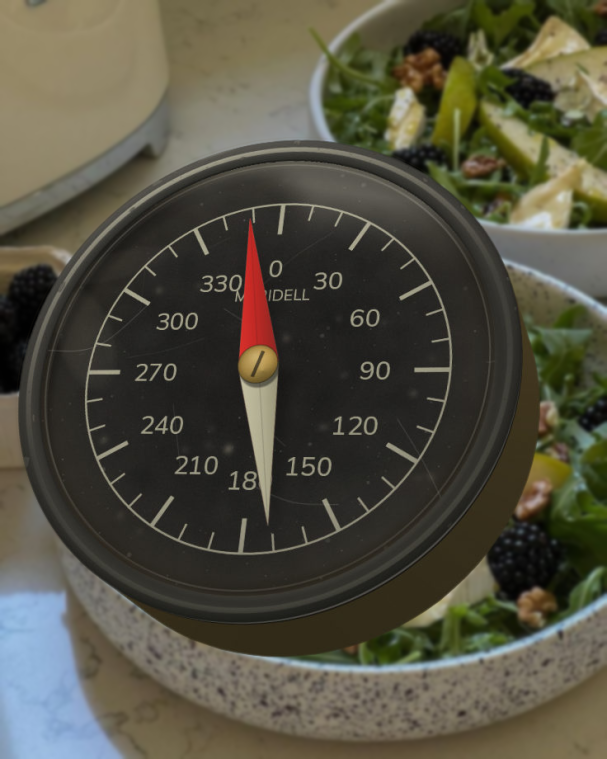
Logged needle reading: 350
